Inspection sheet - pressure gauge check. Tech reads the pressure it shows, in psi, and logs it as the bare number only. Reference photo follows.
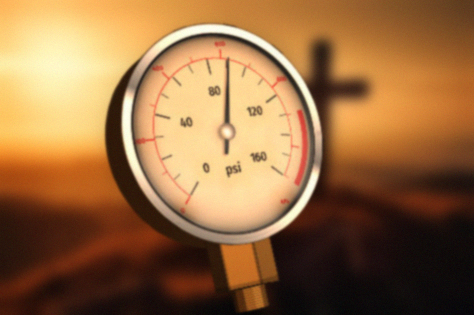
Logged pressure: 90
